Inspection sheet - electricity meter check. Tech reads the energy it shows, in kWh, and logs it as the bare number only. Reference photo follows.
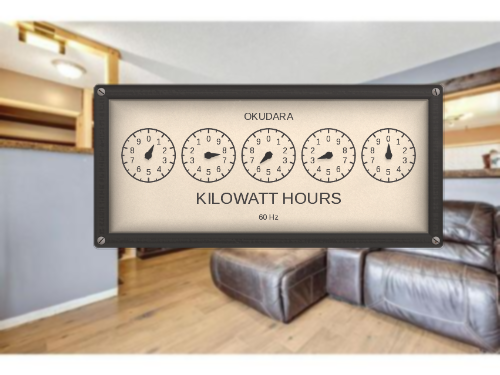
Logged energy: 7630
